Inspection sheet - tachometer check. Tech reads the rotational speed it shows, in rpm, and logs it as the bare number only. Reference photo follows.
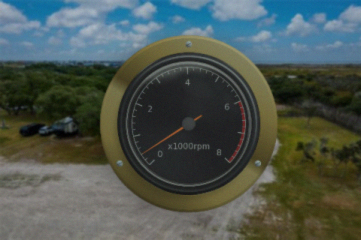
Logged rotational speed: 400
